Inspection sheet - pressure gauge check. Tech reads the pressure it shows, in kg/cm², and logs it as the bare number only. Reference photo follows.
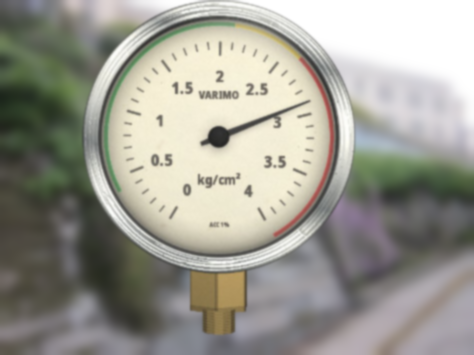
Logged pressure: 2.9
